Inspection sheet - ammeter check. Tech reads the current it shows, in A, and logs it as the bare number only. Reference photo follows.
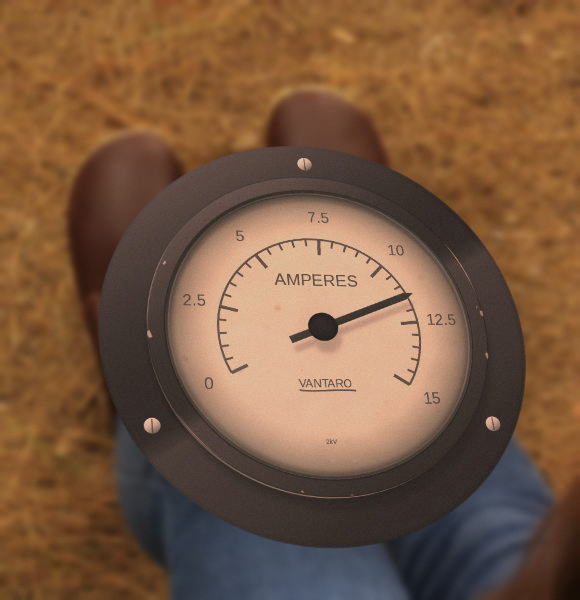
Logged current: 11.5
